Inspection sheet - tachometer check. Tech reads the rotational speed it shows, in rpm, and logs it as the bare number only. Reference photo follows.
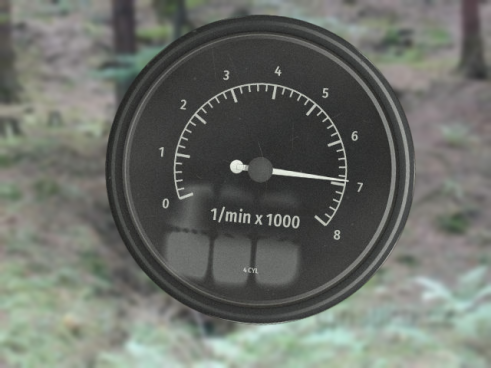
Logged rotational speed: 6900
